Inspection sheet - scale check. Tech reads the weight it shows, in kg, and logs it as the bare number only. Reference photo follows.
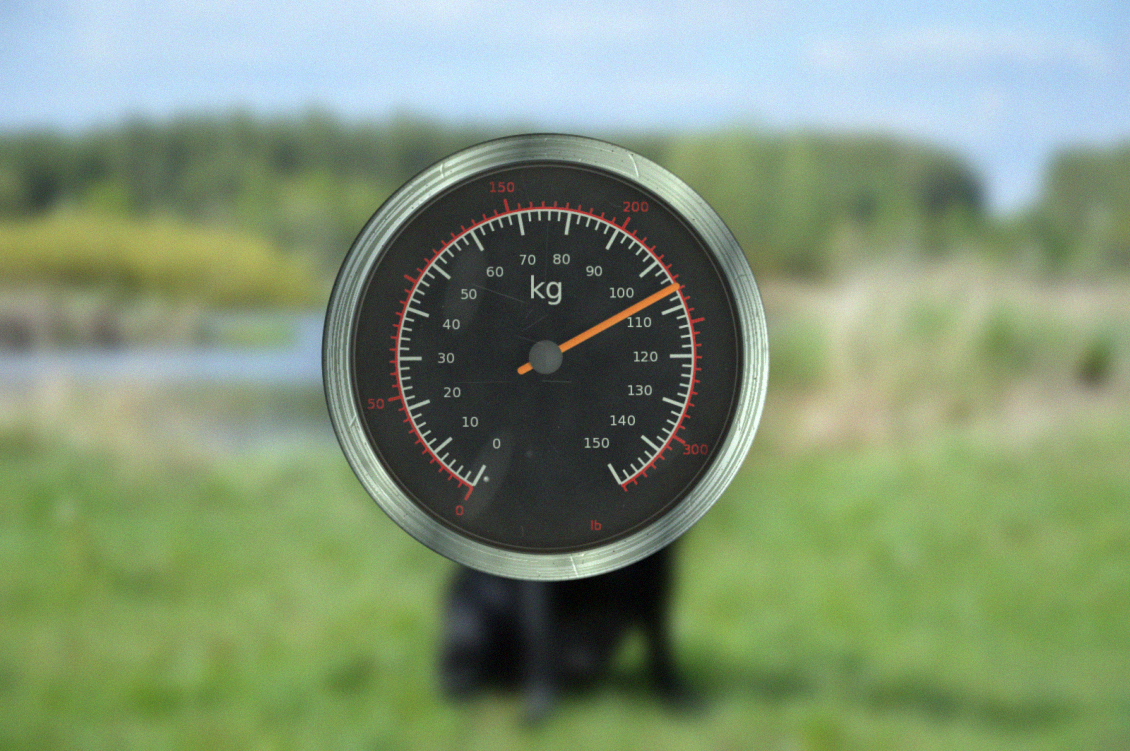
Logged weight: 106
